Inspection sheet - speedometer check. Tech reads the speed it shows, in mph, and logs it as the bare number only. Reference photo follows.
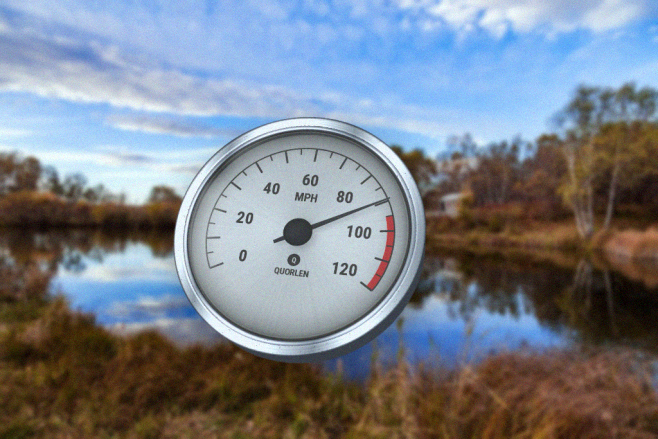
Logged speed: 90
